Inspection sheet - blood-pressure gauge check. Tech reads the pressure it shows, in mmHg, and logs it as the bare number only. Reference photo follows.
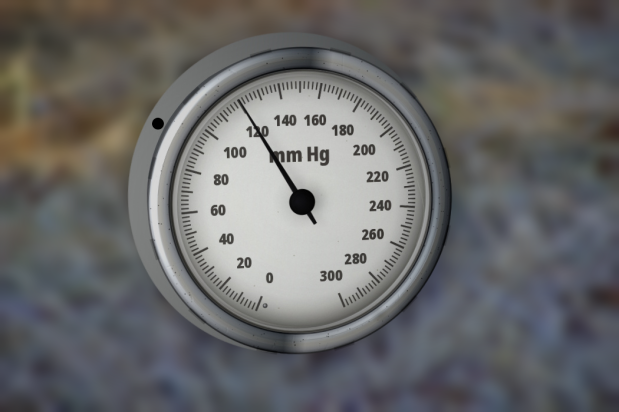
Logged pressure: 120
